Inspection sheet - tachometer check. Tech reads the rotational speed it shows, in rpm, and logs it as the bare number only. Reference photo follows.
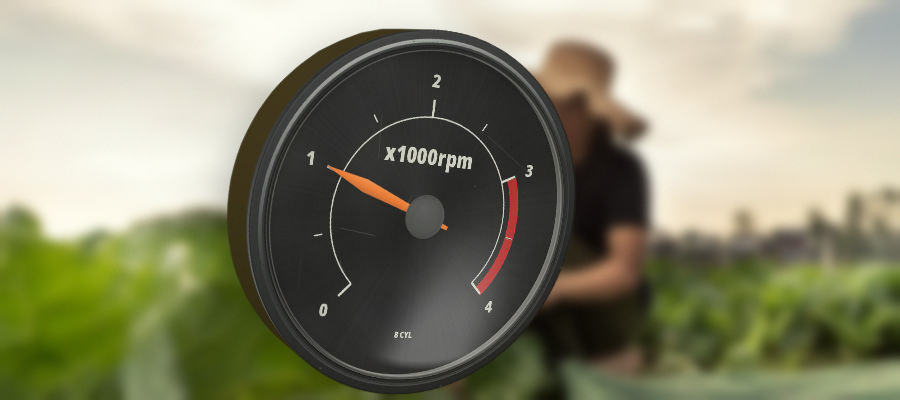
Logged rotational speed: 1000
